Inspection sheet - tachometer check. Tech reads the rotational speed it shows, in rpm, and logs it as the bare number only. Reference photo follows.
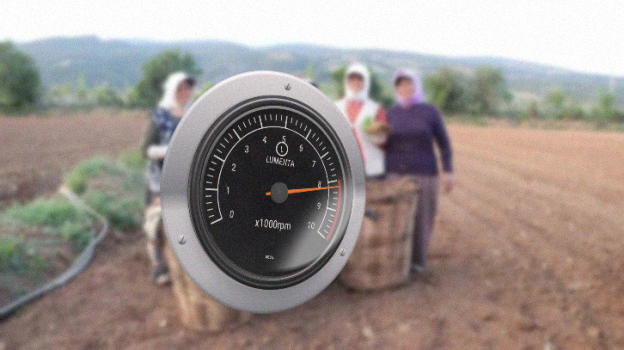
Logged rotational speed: 8200
